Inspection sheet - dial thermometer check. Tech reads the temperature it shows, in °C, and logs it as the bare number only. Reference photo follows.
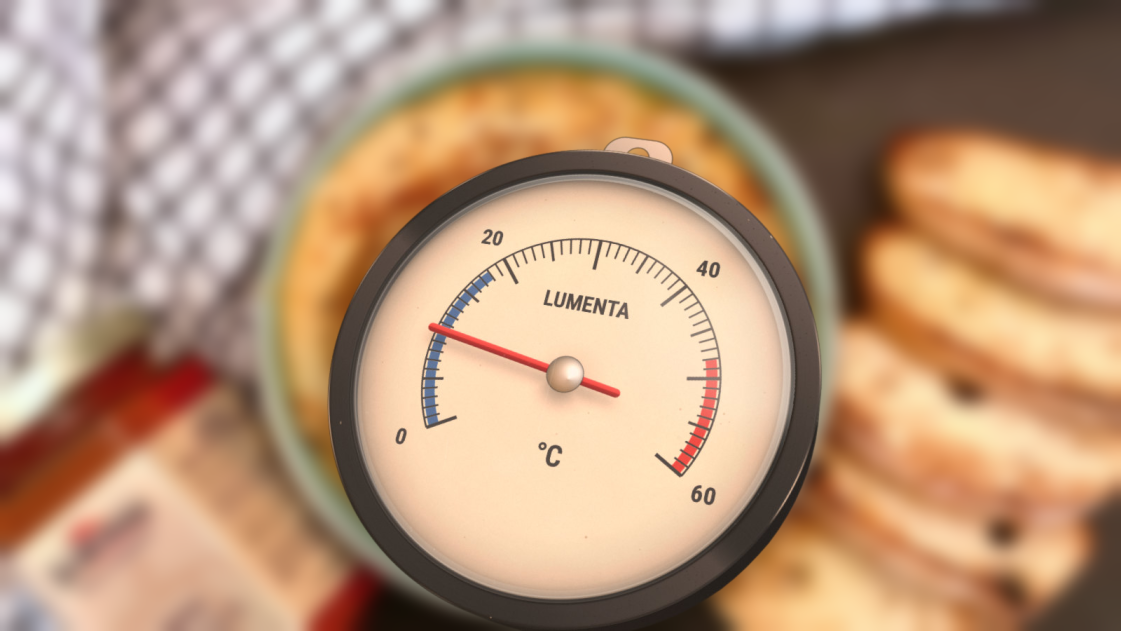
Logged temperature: 10
